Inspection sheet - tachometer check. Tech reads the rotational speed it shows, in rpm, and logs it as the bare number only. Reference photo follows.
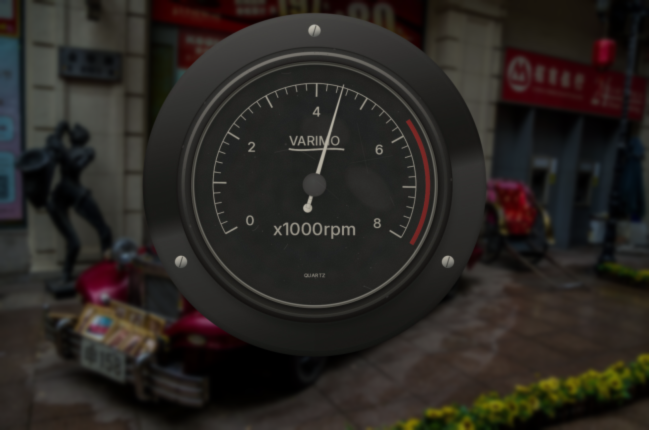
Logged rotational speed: 4500
